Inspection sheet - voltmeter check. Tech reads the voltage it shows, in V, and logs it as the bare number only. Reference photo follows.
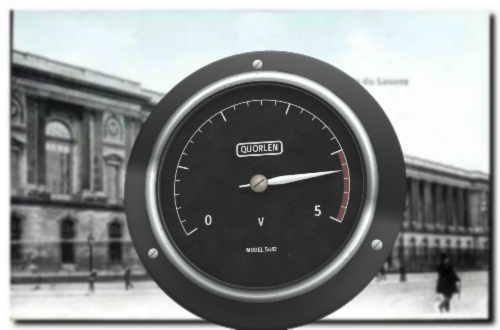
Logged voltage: 4.3
